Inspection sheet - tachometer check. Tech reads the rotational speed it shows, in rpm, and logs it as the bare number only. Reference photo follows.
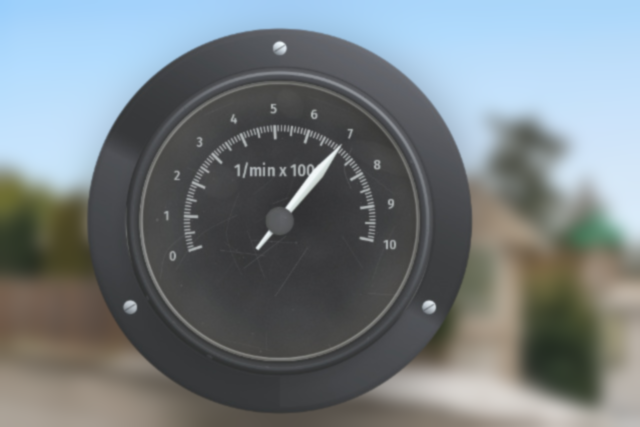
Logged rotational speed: 7000
